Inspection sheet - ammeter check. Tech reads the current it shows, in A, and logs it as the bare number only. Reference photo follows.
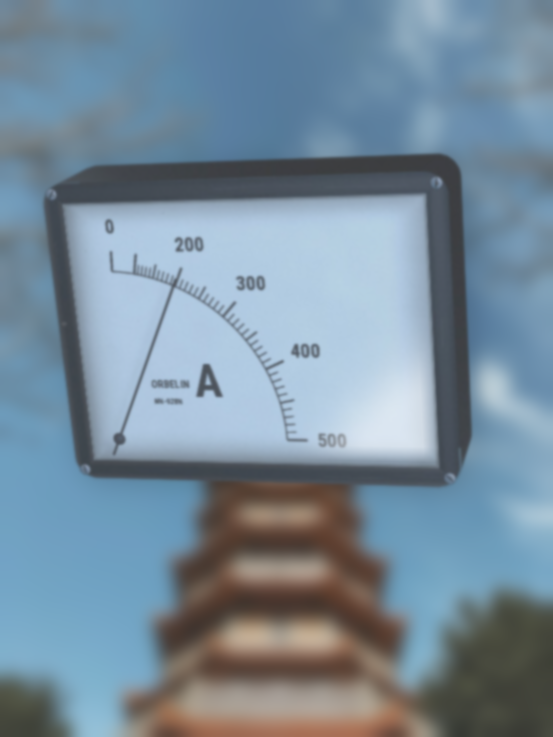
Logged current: 200
